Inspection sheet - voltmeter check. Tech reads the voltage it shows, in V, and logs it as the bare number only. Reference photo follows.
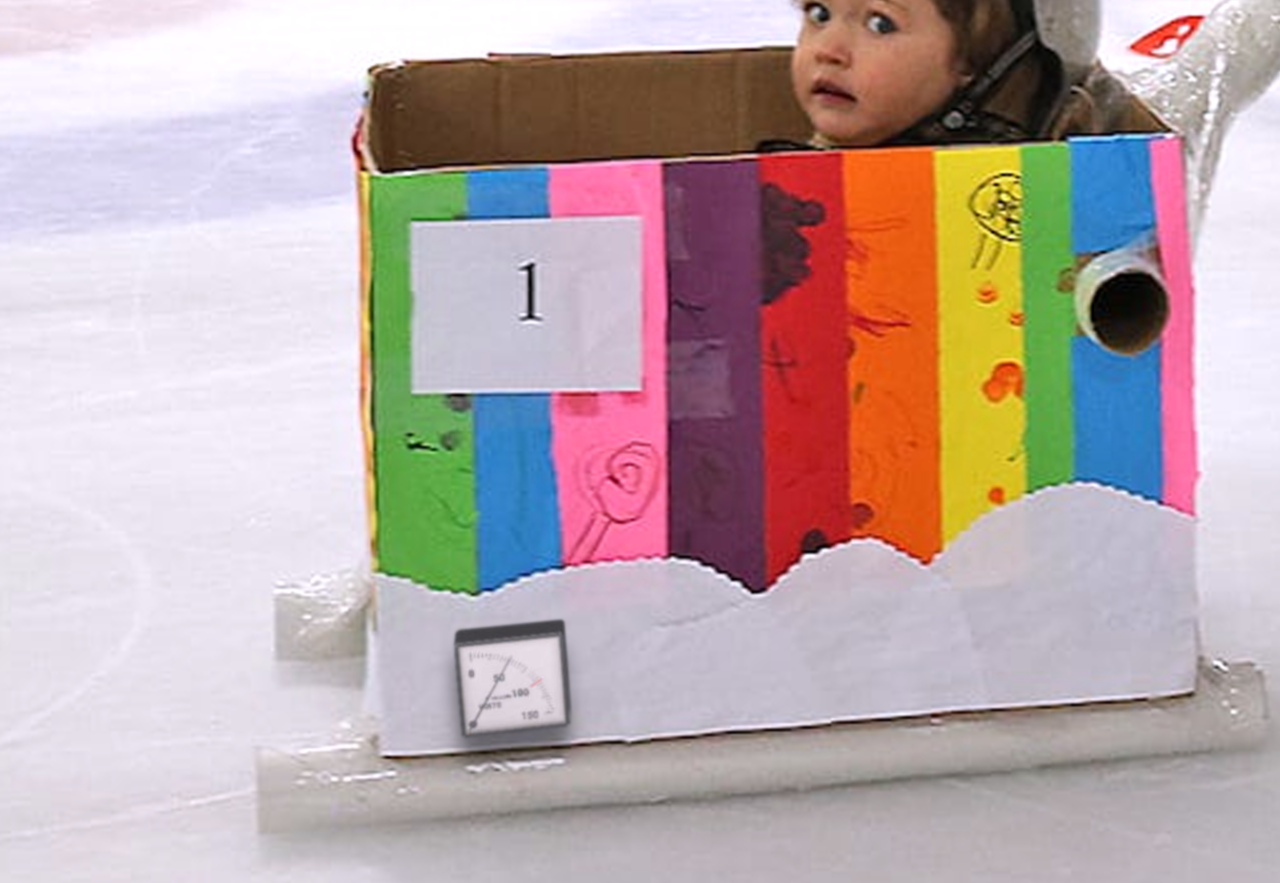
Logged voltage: 50
